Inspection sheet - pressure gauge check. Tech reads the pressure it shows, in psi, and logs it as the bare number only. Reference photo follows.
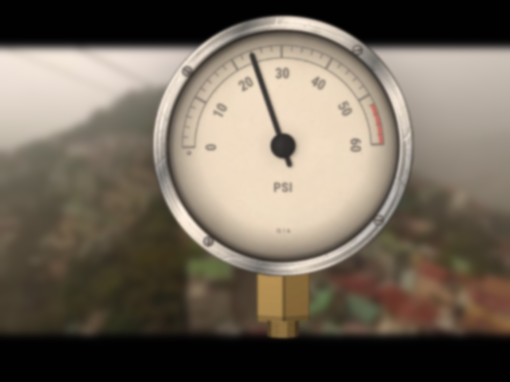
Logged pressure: 24
